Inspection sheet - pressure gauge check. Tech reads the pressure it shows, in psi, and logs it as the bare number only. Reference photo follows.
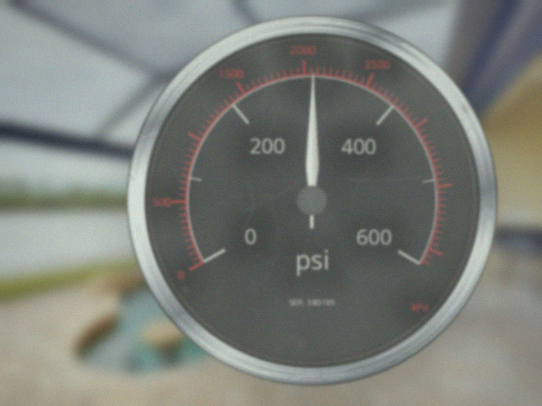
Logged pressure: 300
